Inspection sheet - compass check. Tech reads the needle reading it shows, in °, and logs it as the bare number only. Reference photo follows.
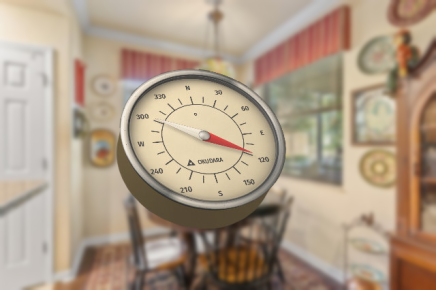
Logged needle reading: 120
